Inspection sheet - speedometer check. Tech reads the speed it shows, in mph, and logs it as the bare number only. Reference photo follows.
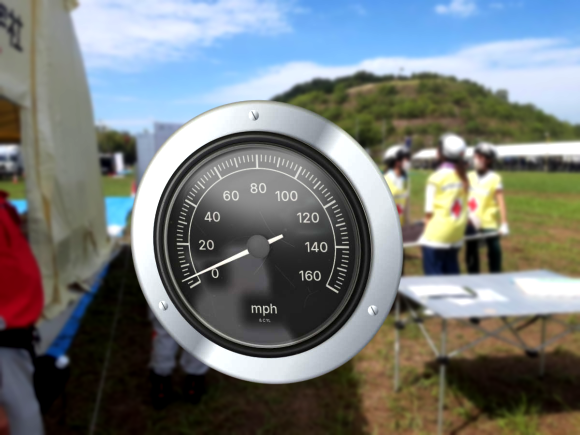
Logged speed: 4
